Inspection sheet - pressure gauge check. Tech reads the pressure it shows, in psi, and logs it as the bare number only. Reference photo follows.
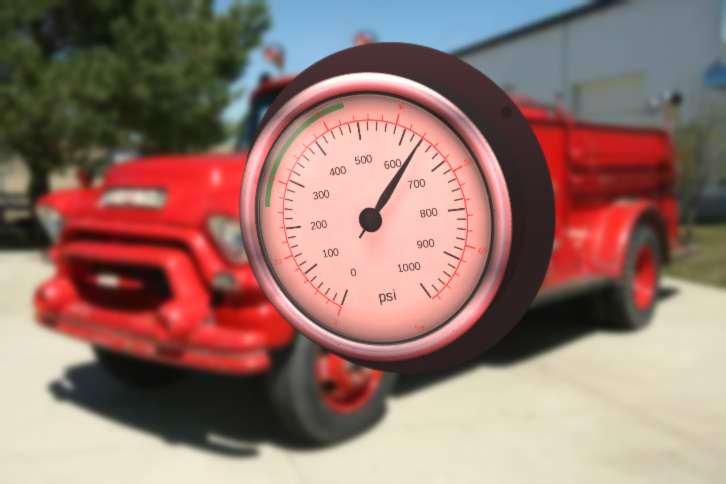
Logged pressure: 640
